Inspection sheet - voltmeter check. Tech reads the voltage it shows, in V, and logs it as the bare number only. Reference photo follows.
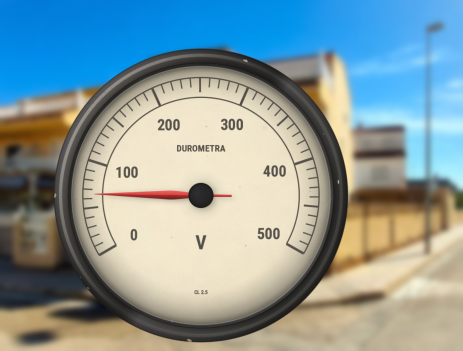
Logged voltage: 65
